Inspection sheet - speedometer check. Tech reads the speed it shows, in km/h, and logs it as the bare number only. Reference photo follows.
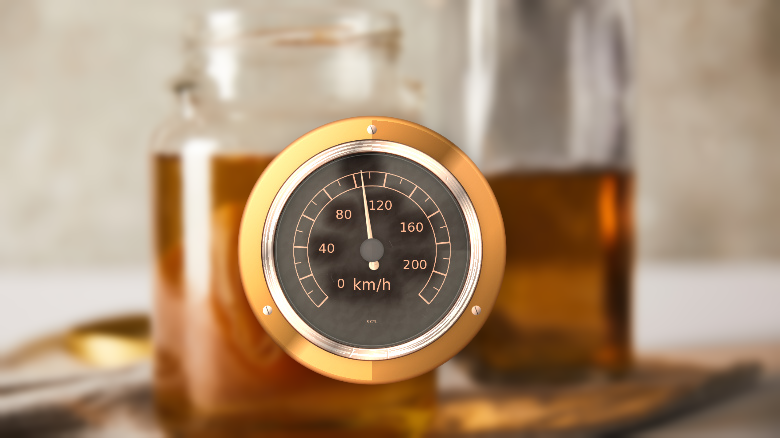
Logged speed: 105
